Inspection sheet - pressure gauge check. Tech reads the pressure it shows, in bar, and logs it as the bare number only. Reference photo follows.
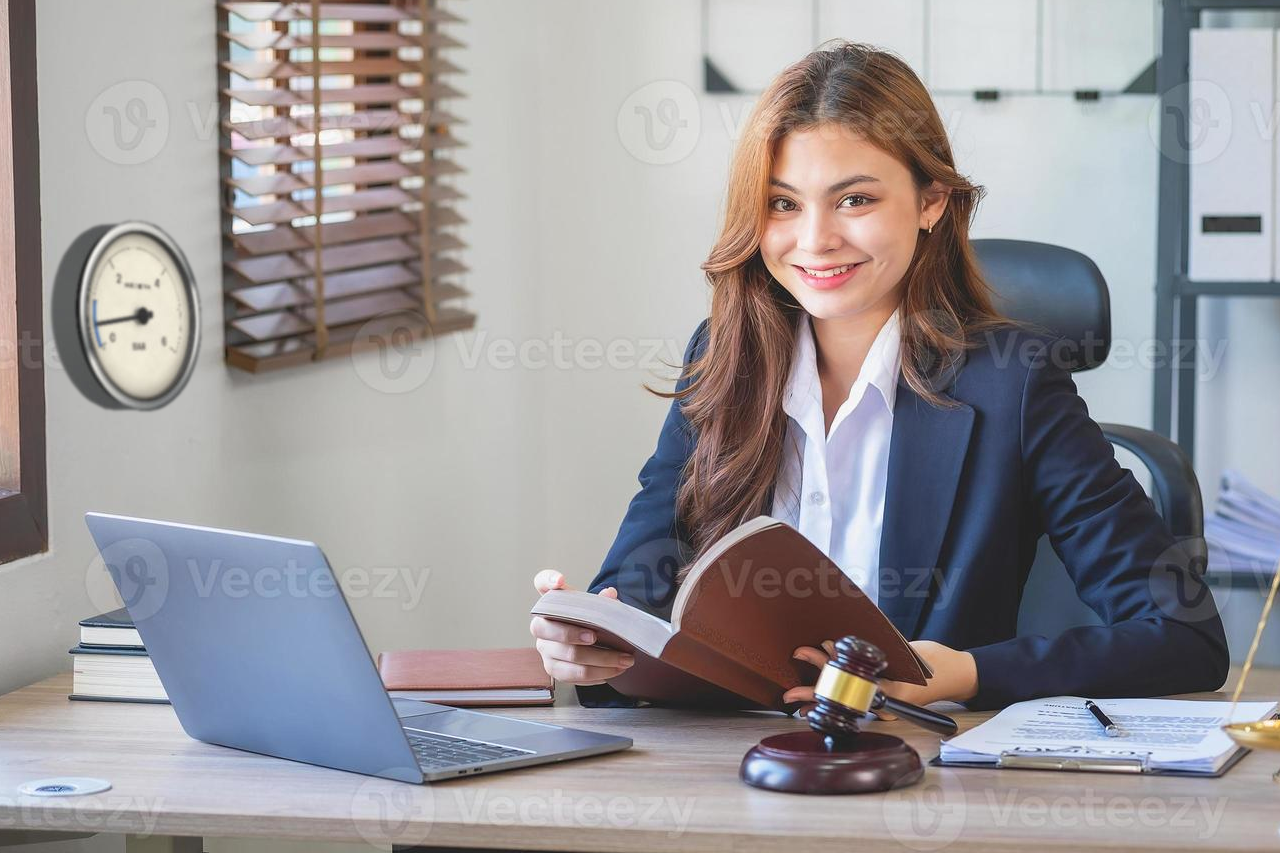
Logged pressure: 0.5
